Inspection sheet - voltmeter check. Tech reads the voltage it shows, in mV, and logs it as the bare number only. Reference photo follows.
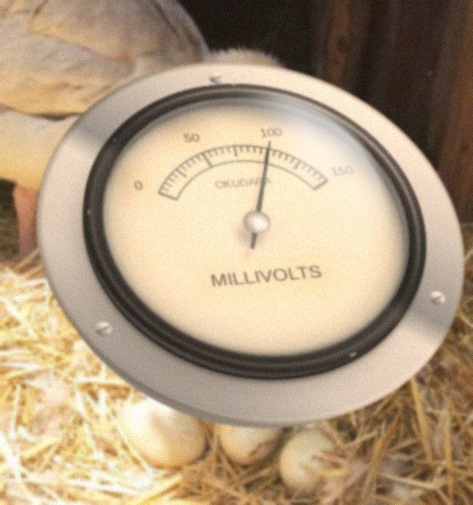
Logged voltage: 100
